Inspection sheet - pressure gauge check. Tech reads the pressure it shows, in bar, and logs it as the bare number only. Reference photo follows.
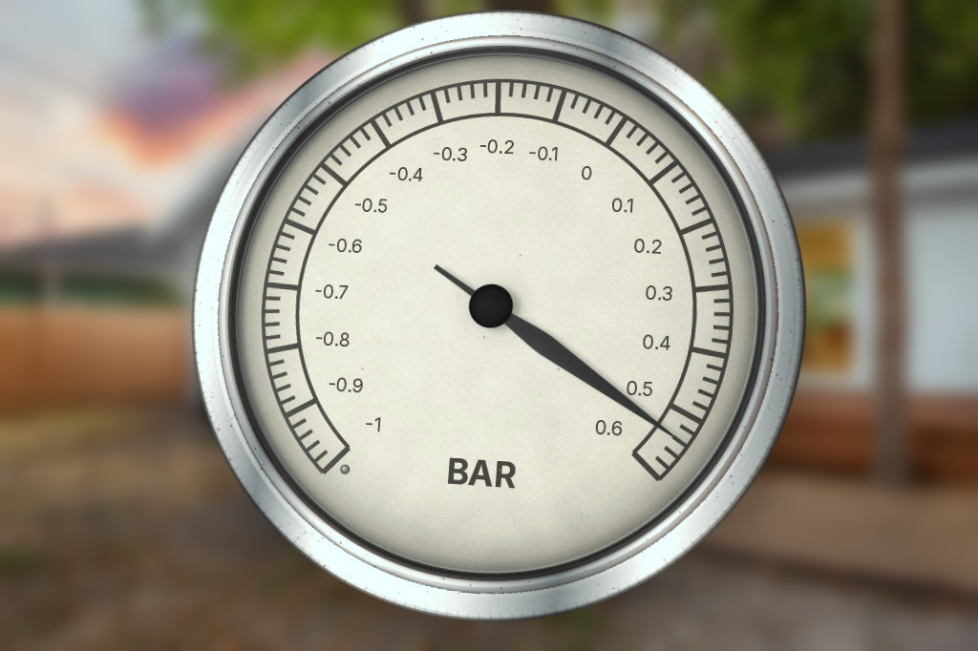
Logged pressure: 0.54
